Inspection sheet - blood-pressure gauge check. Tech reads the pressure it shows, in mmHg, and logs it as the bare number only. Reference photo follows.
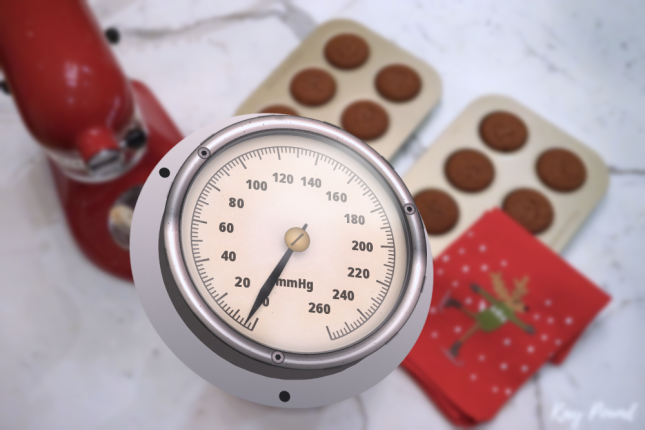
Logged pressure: 4
